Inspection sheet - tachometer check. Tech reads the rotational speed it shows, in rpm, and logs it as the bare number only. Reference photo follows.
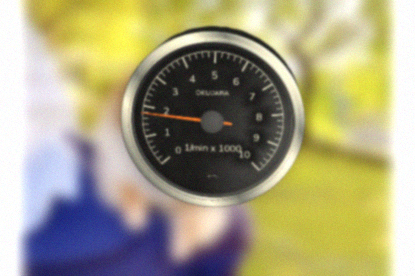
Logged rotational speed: 1800
